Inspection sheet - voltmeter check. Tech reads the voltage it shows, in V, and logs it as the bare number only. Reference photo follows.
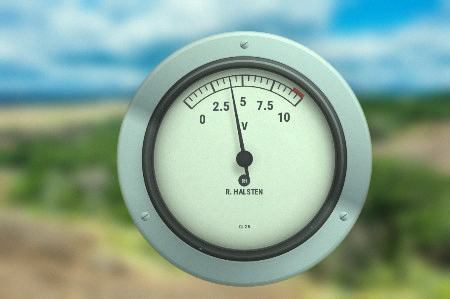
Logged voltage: 4
